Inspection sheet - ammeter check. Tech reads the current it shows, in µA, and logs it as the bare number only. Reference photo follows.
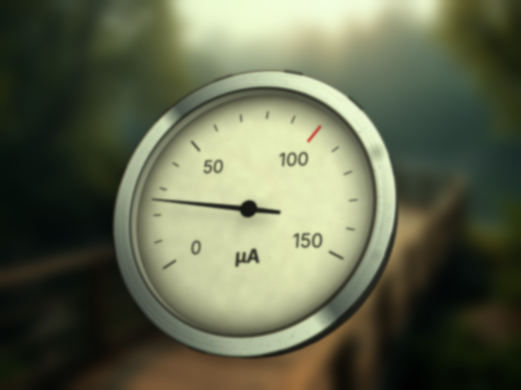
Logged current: 25
